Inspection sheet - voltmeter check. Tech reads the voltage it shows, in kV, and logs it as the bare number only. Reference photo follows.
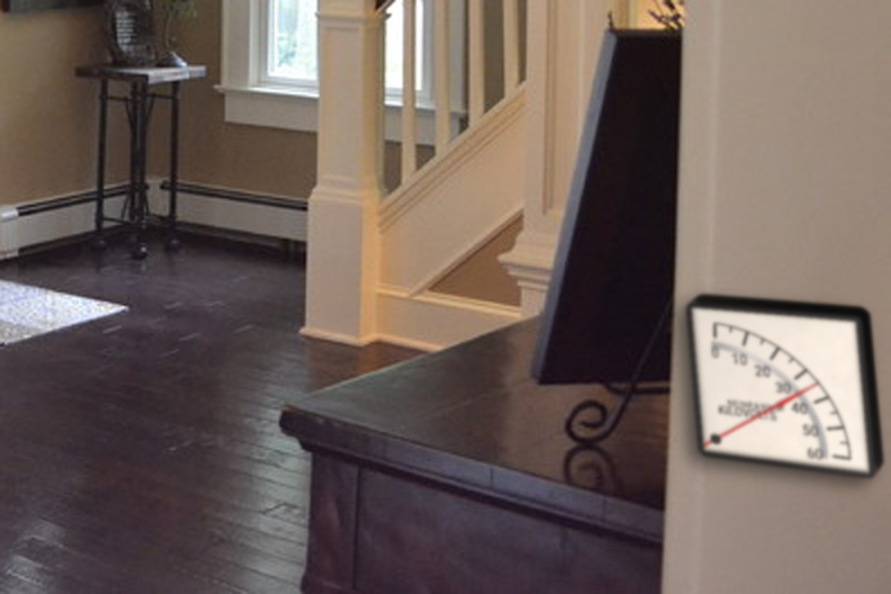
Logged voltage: 35
